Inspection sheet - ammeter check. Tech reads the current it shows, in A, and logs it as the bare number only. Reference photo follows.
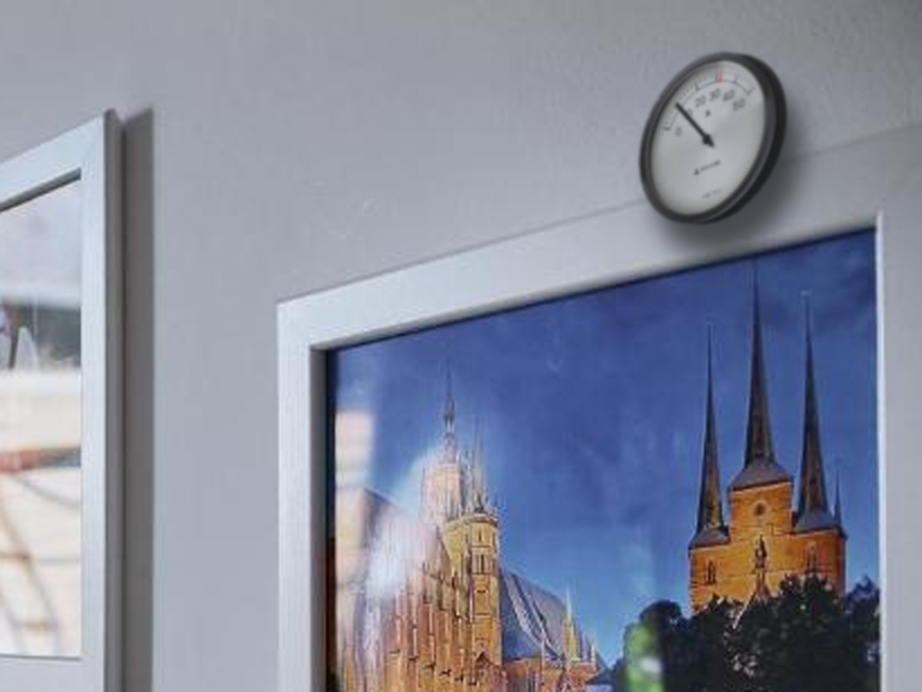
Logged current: 10
